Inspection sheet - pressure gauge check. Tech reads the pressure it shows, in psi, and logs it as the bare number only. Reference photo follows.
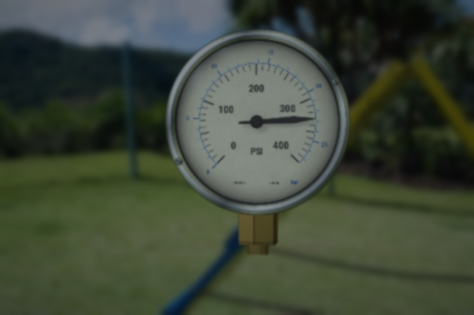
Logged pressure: 330
